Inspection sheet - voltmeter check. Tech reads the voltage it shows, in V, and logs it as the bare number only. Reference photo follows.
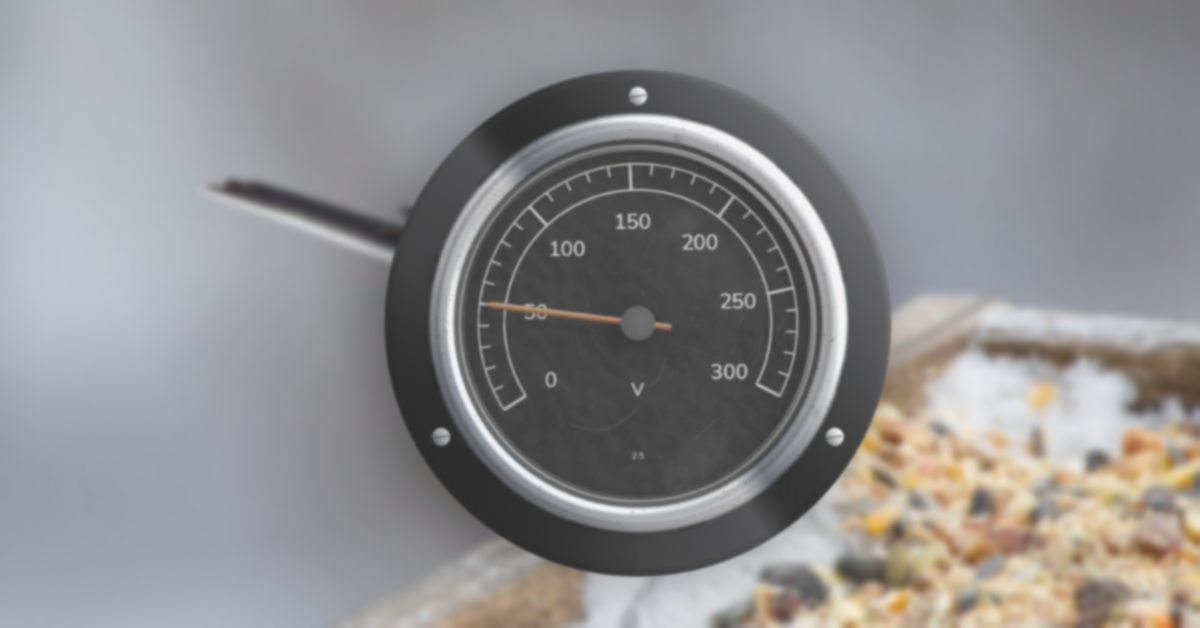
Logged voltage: 50
